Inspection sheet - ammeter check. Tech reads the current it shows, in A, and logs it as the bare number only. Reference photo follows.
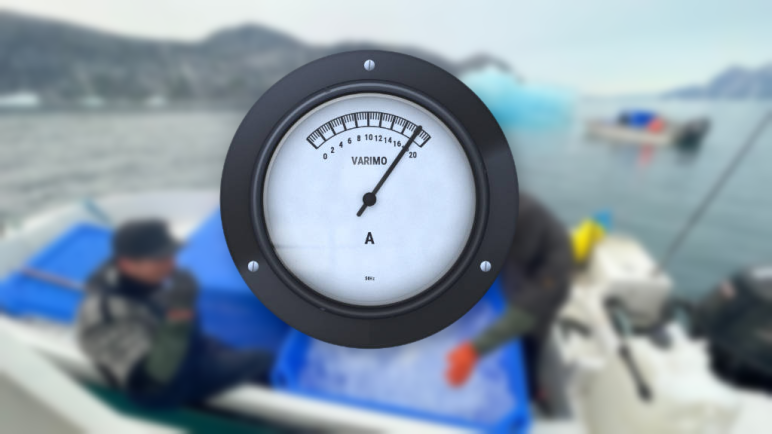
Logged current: 18
